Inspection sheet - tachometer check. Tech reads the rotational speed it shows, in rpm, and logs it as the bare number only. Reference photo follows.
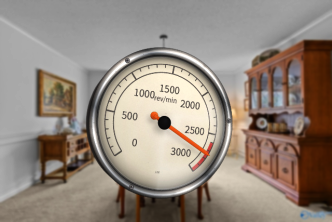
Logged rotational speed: 2750
